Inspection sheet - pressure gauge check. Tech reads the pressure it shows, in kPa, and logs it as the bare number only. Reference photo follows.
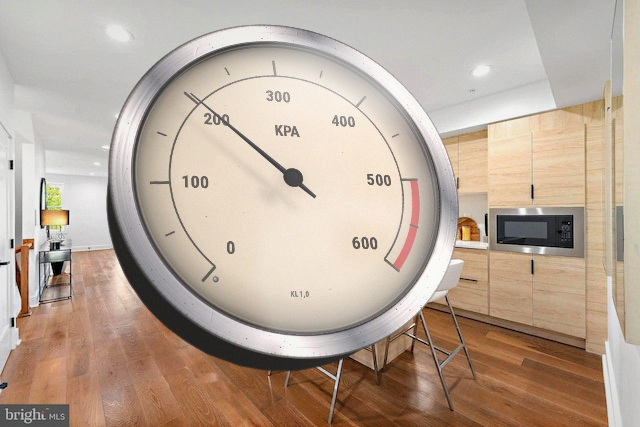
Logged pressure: 200
